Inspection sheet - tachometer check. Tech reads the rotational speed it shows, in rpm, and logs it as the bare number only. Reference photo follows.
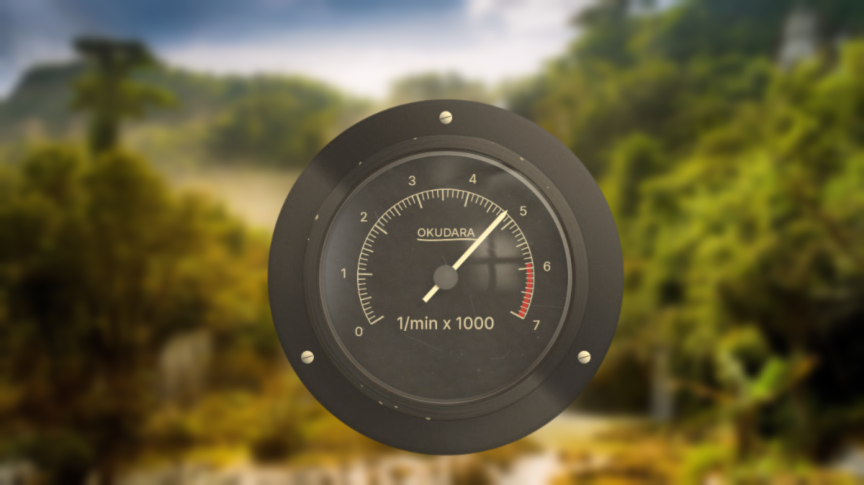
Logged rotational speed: 4800
